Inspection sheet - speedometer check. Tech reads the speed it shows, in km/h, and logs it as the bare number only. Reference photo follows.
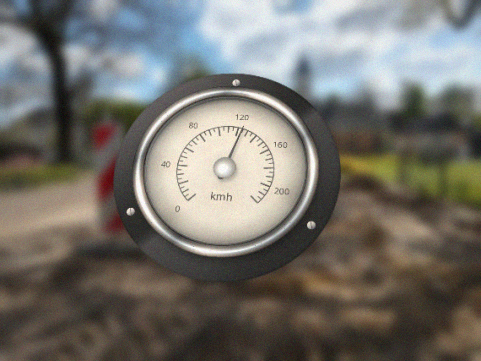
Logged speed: 125
